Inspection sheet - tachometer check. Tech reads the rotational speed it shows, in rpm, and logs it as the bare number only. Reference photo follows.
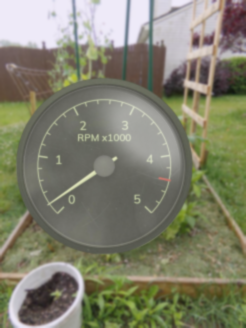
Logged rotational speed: 200
